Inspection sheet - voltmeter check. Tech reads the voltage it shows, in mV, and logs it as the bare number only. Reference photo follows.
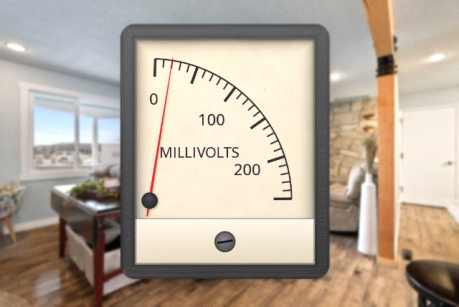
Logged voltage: 20
